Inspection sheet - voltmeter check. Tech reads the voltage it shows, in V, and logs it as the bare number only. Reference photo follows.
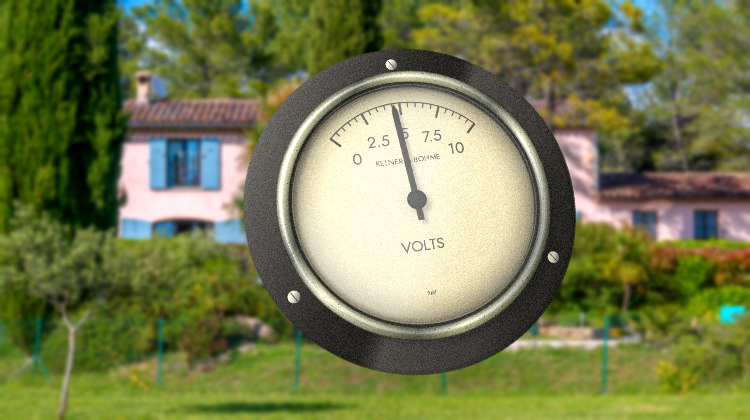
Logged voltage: 4.5
